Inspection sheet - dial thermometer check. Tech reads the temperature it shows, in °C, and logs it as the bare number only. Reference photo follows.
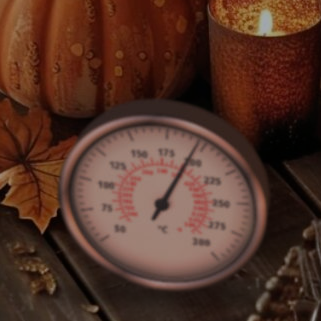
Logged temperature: 195
